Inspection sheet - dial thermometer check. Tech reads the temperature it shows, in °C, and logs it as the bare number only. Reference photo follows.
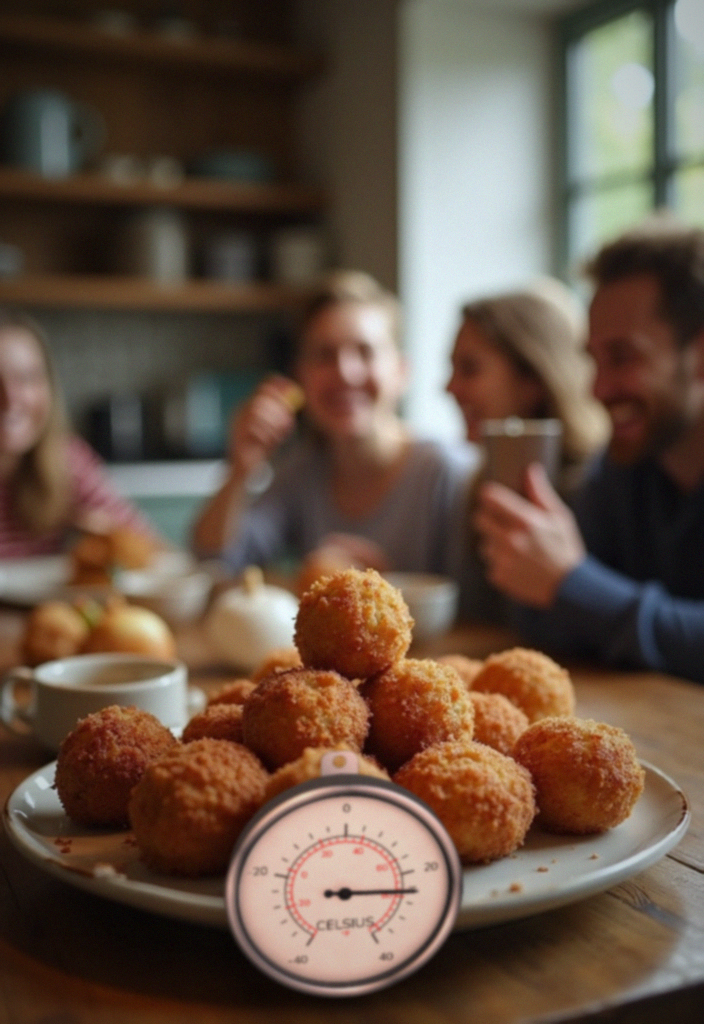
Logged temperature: 24
